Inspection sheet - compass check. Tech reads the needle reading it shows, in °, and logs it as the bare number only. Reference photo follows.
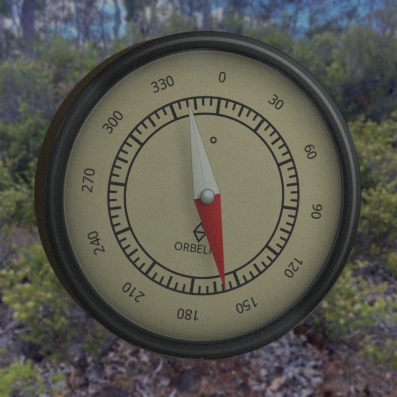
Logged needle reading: 160
